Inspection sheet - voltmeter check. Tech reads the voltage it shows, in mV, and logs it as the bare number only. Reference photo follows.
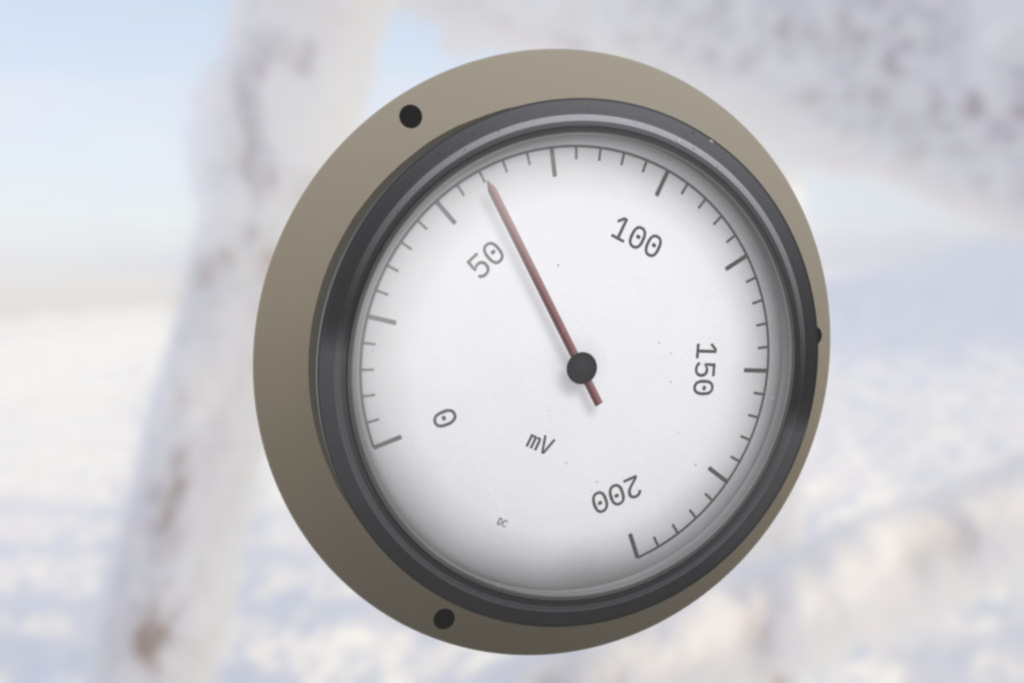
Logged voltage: 60
